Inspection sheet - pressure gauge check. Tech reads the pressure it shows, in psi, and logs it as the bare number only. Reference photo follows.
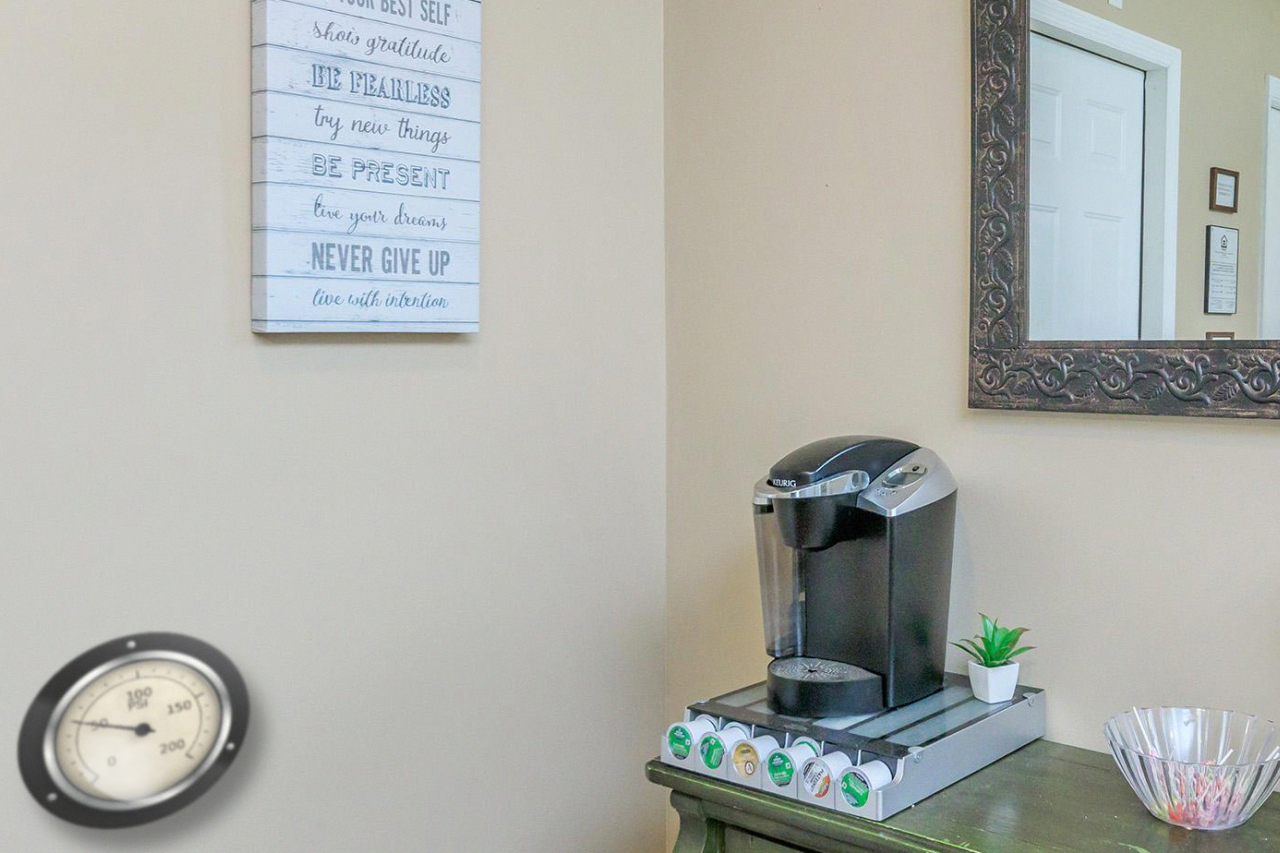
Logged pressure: 50
